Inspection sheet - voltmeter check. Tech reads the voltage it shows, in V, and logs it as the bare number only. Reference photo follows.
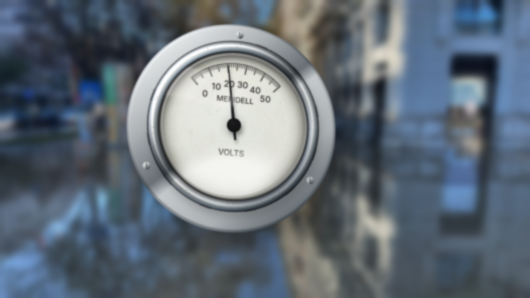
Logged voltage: 20
